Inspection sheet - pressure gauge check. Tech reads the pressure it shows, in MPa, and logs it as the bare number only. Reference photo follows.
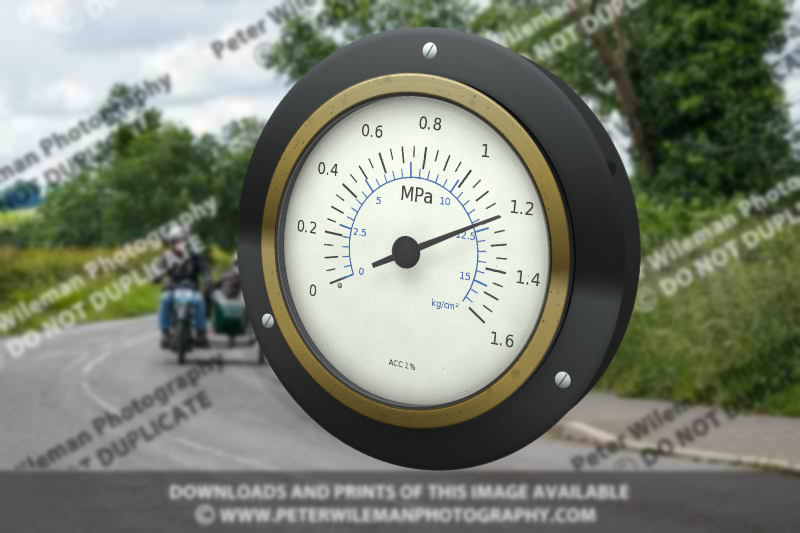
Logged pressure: 1.2
